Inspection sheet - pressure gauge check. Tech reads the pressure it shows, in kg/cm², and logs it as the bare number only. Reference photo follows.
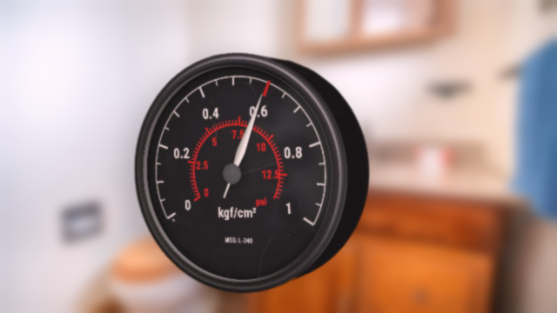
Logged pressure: 0.6
